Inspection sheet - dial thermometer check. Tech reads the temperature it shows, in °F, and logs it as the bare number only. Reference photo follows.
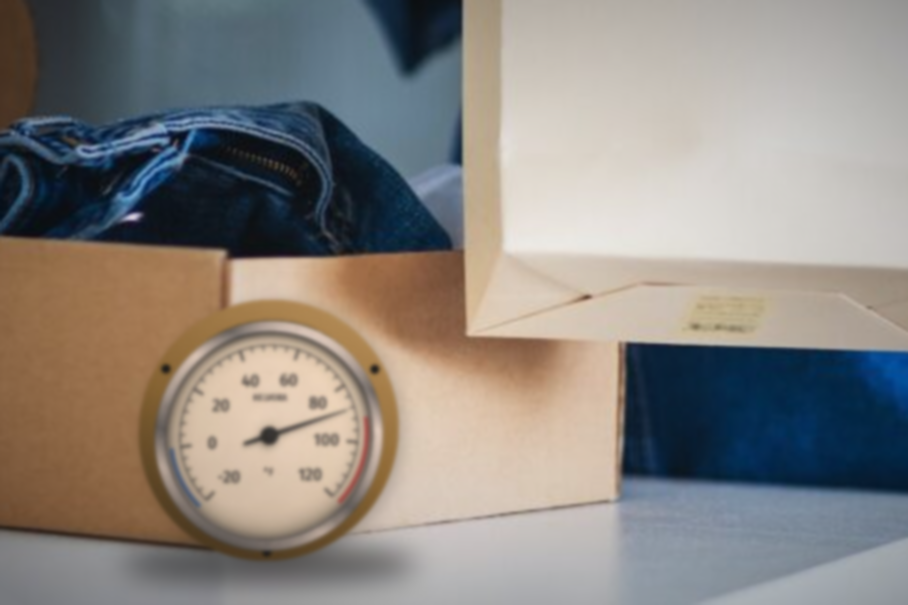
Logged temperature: 88
